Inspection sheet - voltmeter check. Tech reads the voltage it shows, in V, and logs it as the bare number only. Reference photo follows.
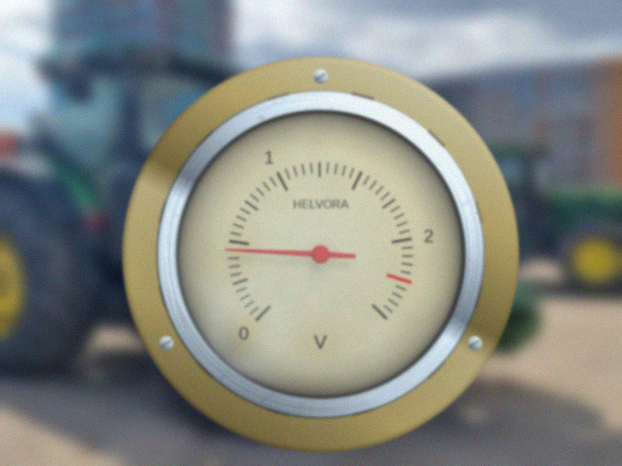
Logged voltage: 0.45
